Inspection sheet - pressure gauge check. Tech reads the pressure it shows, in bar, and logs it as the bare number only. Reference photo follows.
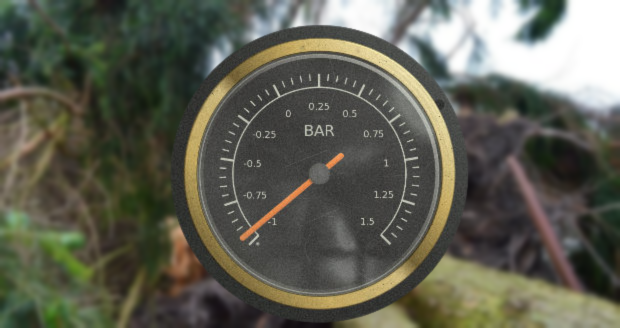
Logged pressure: -0.95
